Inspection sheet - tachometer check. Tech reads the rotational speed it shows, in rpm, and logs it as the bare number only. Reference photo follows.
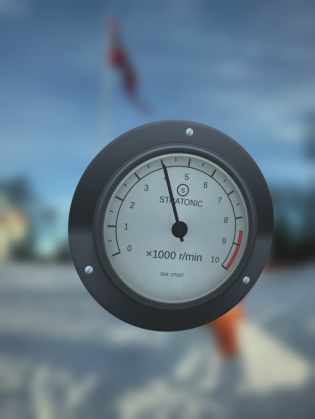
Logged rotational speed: 4000
